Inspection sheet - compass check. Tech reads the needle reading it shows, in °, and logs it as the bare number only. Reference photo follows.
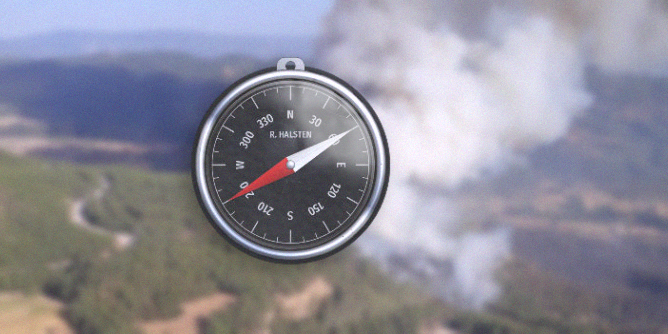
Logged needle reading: 240
